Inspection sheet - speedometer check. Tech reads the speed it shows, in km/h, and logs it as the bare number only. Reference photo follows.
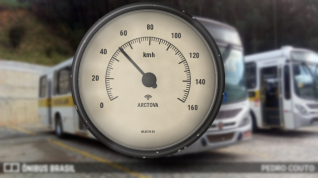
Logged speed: 50
